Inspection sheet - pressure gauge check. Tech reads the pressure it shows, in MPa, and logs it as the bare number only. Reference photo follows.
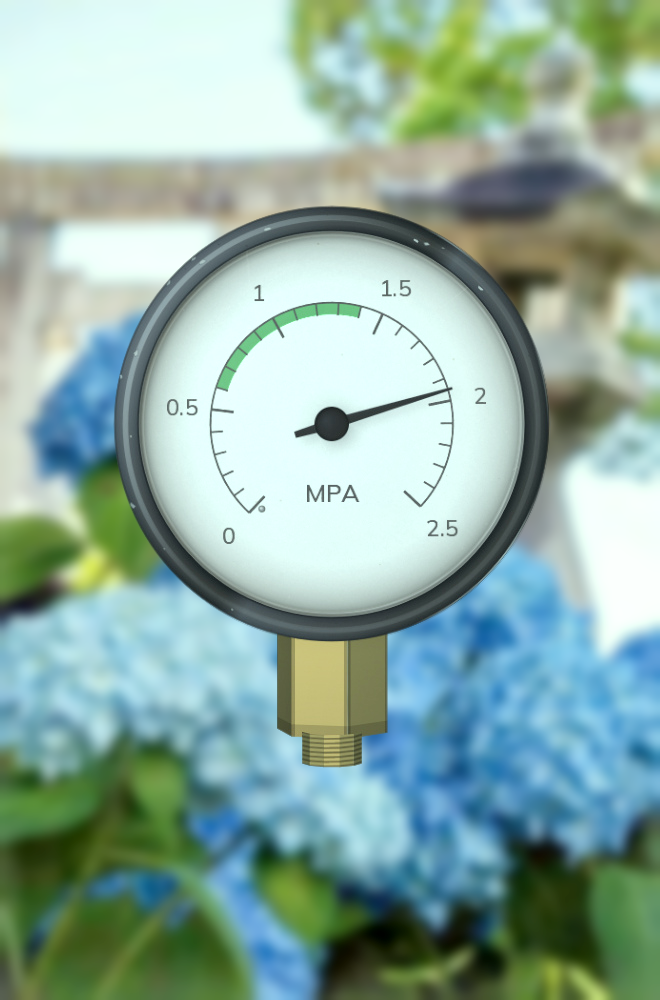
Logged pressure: 1.95
